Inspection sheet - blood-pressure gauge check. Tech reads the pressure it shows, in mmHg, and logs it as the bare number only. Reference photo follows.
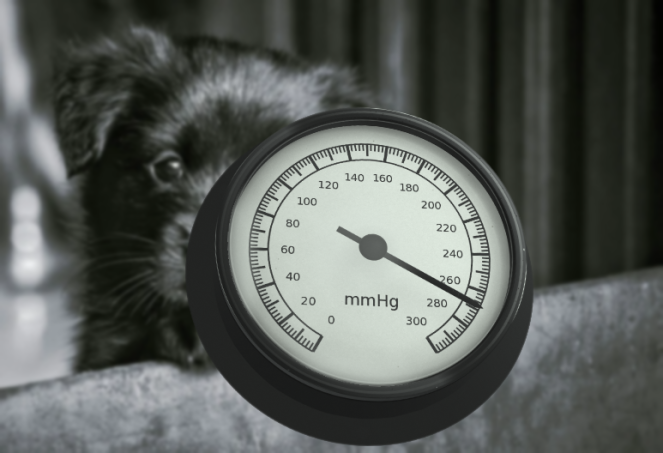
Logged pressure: 270
